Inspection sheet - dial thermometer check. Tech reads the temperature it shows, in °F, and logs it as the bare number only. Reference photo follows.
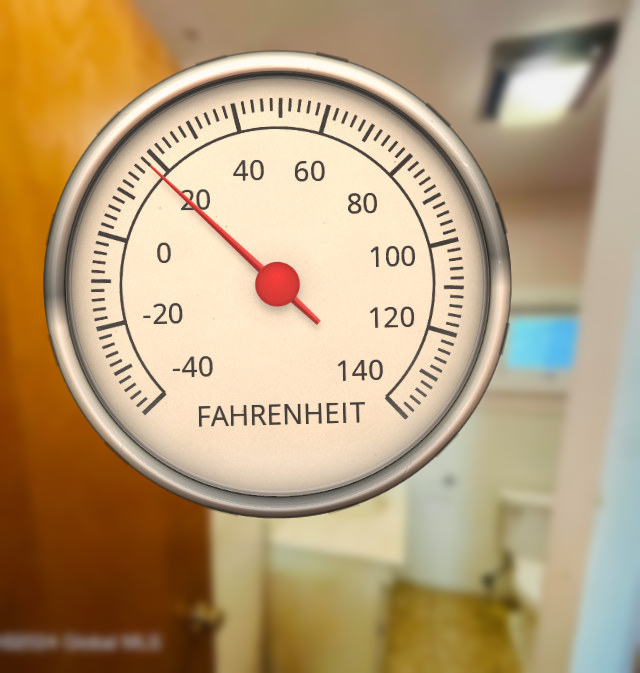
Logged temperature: 18
